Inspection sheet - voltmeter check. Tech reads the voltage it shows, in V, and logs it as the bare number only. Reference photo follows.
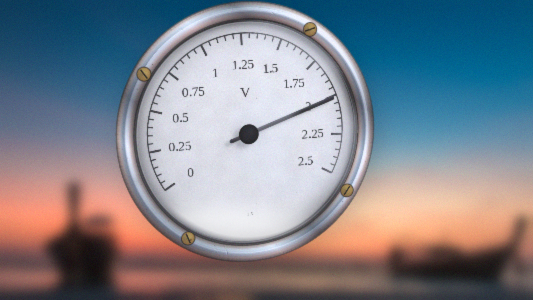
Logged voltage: 2
